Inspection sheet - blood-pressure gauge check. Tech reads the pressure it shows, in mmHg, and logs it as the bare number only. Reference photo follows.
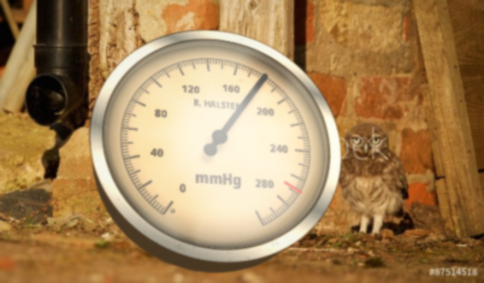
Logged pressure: 180
